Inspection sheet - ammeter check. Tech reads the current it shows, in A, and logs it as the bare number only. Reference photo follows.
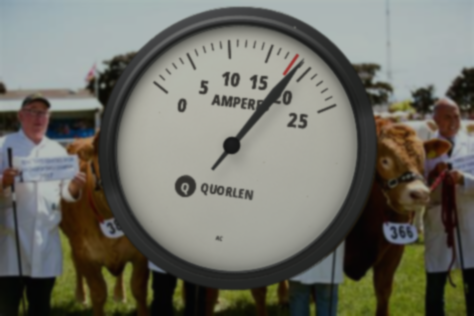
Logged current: 19
